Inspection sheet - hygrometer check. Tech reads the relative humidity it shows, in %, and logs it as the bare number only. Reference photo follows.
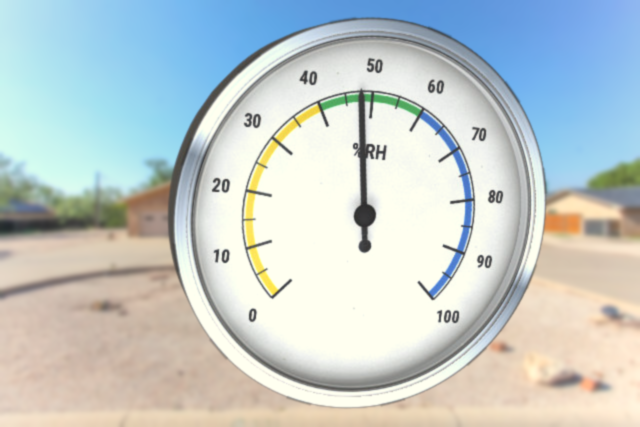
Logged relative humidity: 47.5
